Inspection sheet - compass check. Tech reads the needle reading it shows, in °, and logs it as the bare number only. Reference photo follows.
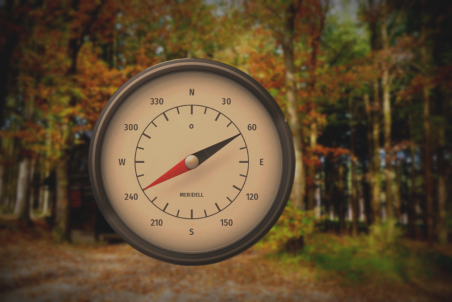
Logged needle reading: 240
